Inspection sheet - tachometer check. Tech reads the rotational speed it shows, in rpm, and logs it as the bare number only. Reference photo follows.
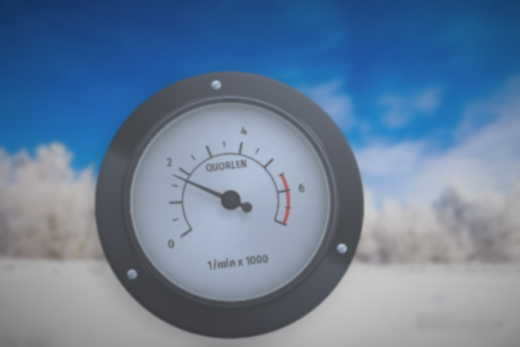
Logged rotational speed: 1750
